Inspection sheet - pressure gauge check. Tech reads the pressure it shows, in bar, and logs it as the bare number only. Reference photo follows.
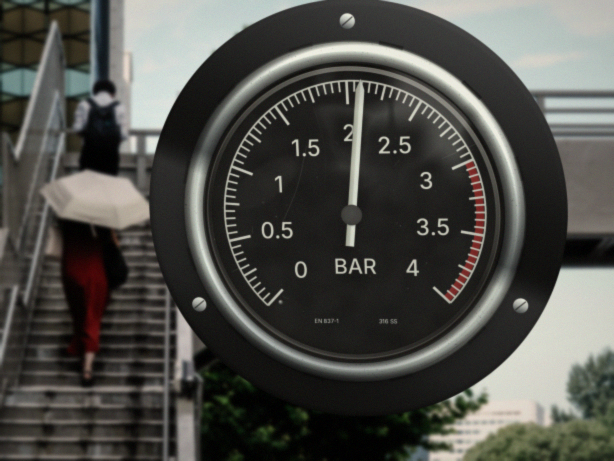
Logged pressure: 2.1
